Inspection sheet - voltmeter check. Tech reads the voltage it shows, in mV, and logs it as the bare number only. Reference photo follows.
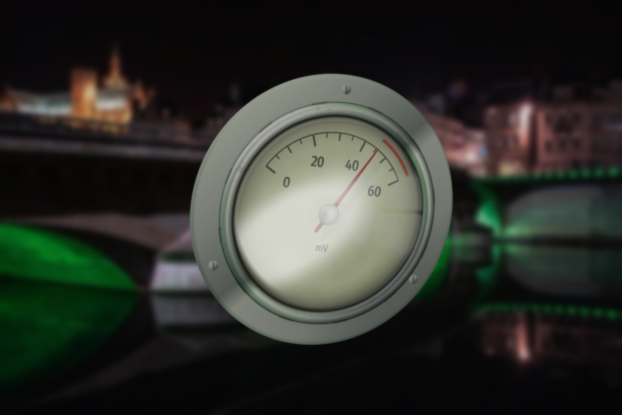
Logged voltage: 45
